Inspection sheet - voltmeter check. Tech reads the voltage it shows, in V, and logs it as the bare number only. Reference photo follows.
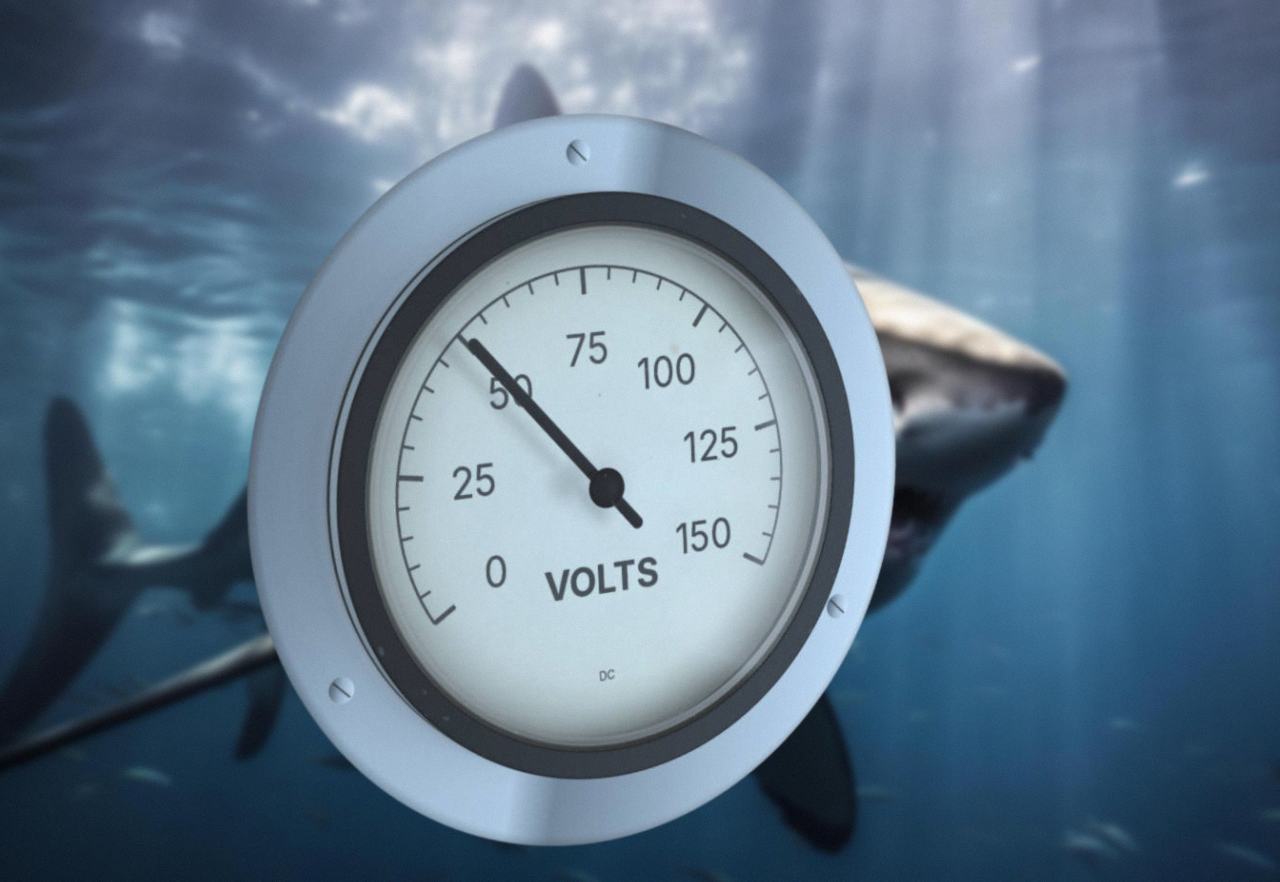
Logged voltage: 50
